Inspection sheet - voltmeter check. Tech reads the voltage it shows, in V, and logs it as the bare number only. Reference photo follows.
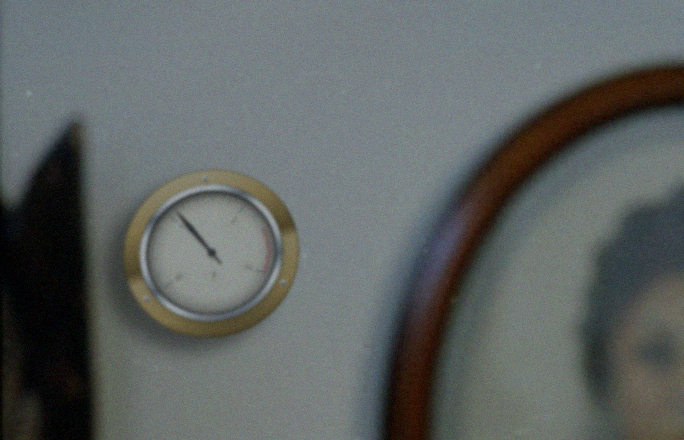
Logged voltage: 1.1
